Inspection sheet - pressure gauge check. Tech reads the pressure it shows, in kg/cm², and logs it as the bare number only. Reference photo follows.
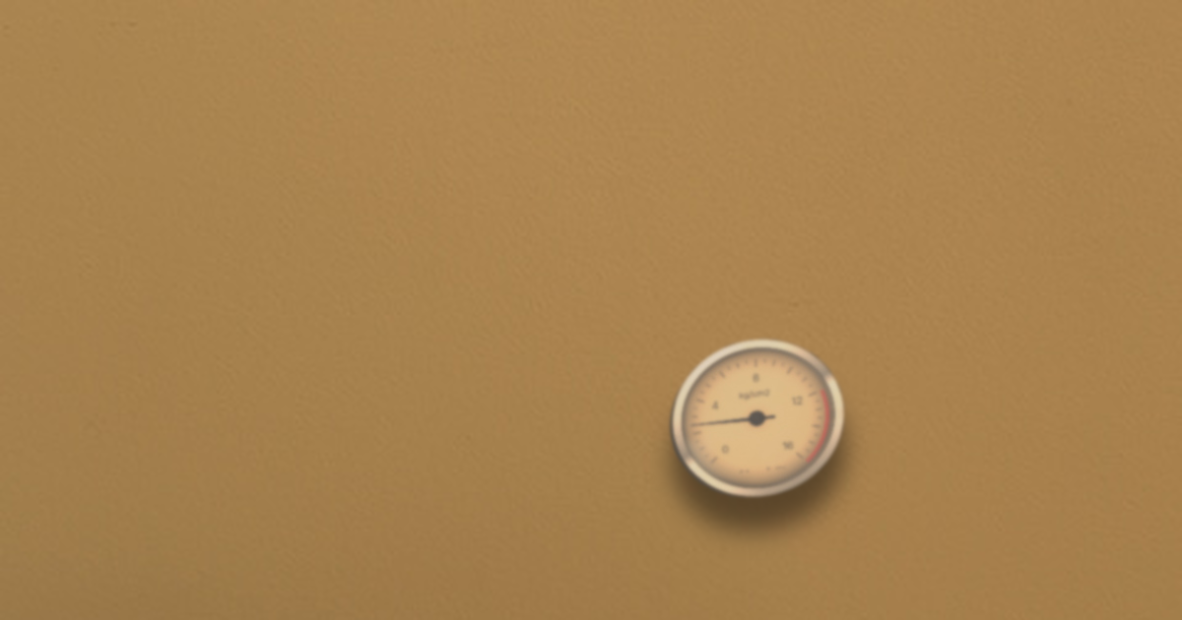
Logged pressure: 2.5
